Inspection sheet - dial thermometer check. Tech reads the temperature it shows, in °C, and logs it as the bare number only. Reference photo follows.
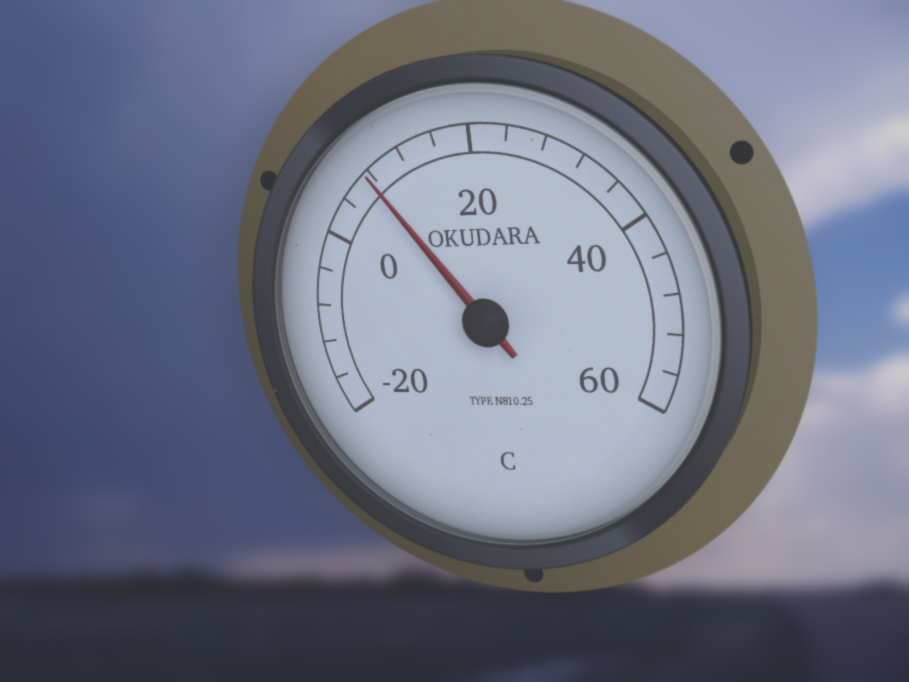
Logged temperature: 8
